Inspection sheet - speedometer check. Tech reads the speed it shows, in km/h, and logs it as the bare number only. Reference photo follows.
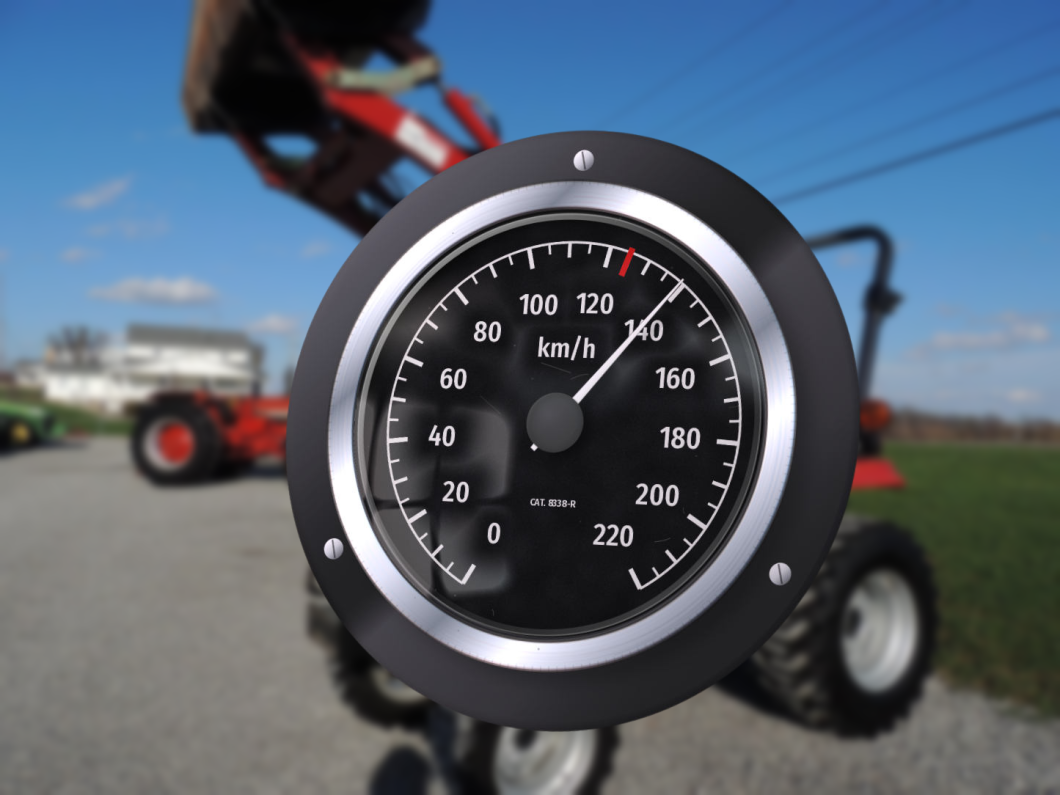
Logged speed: 140
